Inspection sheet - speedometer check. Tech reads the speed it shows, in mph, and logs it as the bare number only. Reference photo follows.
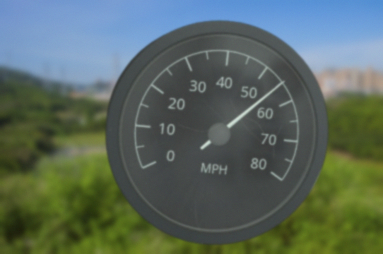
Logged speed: 55
